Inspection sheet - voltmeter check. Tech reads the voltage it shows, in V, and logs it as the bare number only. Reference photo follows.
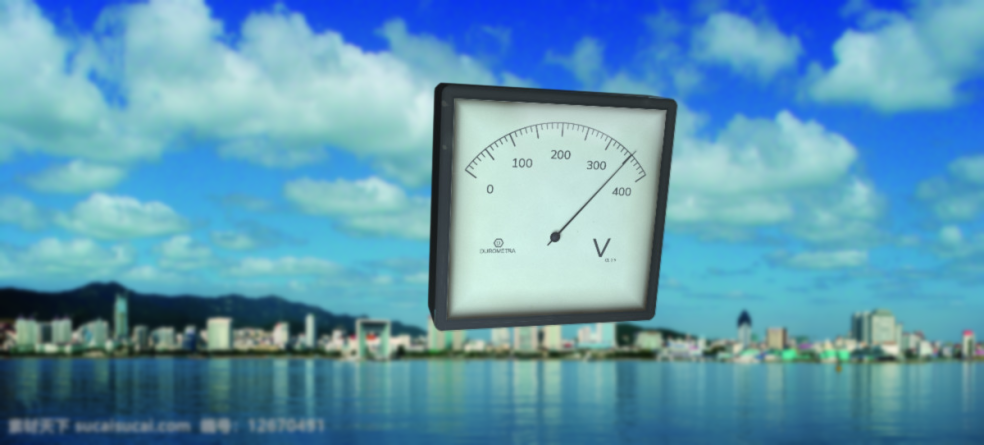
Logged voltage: 350
